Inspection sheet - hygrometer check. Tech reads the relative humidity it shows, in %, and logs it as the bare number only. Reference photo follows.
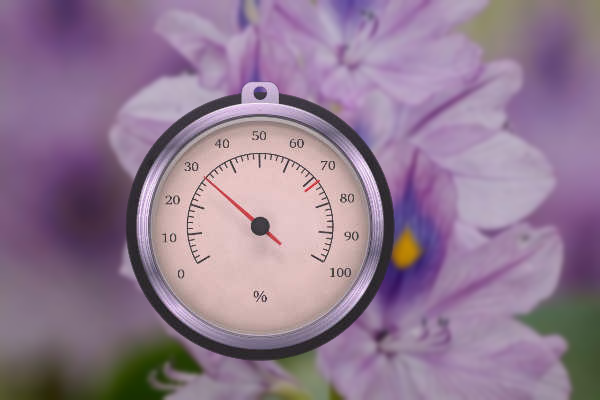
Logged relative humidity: 30
